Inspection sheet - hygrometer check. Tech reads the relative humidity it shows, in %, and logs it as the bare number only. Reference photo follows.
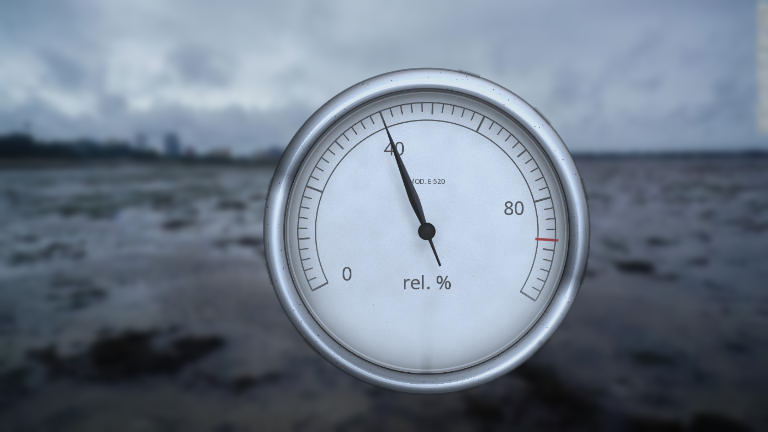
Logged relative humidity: 40
